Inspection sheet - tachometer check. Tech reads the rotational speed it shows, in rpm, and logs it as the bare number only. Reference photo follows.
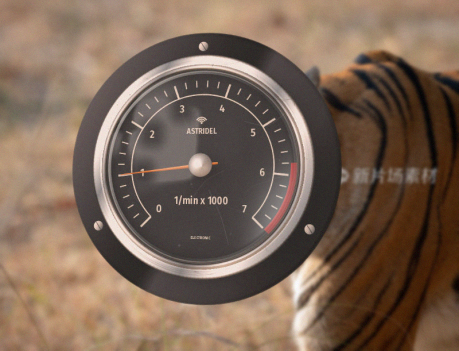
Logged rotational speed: 1000
